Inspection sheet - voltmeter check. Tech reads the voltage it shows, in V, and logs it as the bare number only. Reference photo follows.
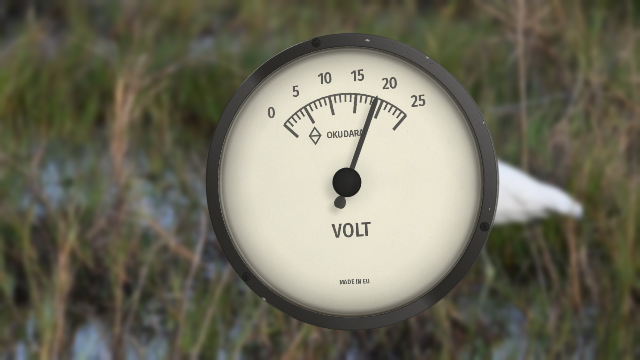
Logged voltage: 19
